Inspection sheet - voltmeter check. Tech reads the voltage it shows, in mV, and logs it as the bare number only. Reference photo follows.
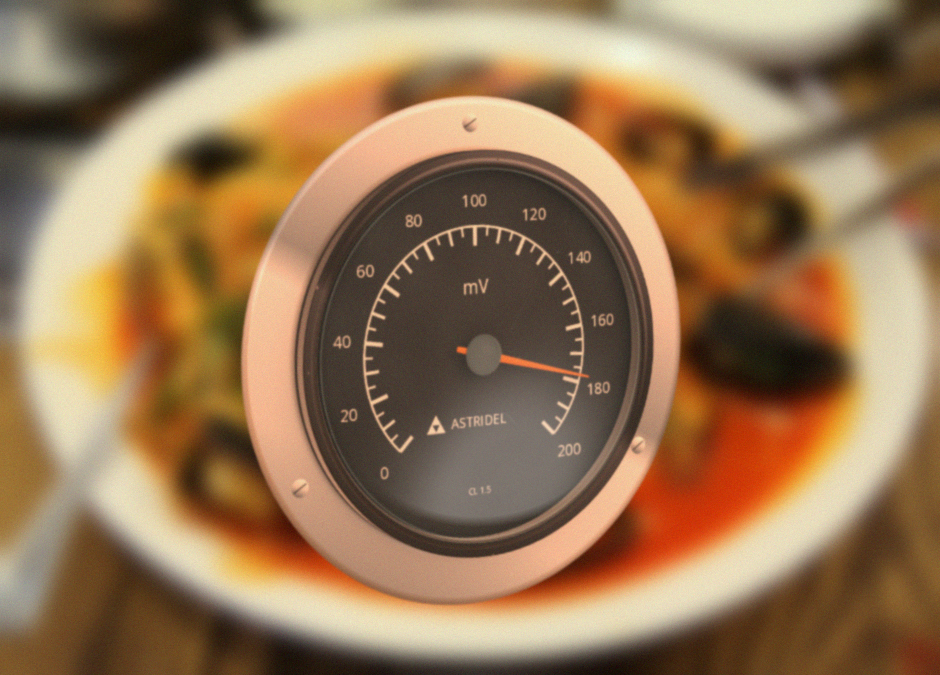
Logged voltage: 177.5
